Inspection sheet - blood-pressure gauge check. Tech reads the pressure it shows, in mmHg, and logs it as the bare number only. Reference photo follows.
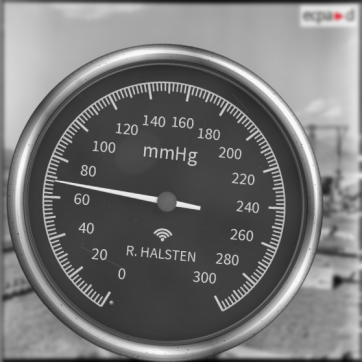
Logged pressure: 68
